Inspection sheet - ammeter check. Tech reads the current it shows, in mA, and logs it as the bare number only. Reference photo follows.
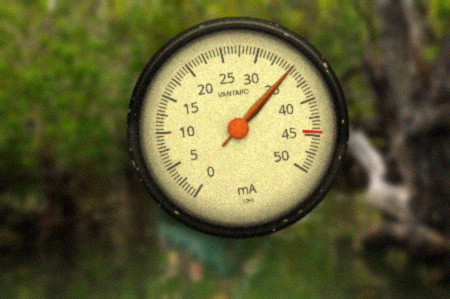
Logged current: 35
